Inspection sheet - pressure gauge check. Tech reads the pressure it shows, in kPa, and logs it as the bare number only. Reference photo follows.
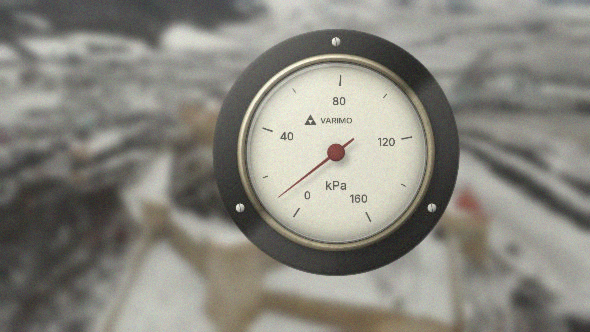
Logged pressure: 10
